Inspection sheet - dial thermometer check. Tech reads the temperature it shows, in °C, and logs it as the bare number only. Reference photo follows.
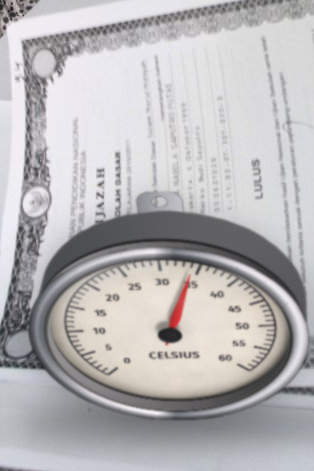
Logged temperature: 34
